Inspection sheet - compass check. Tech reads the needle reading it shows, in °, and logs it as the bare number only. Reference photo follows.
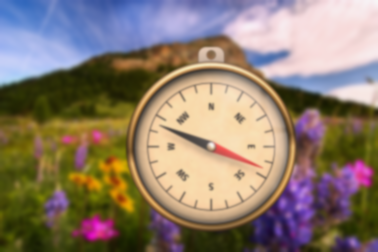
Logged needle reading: 112.5
